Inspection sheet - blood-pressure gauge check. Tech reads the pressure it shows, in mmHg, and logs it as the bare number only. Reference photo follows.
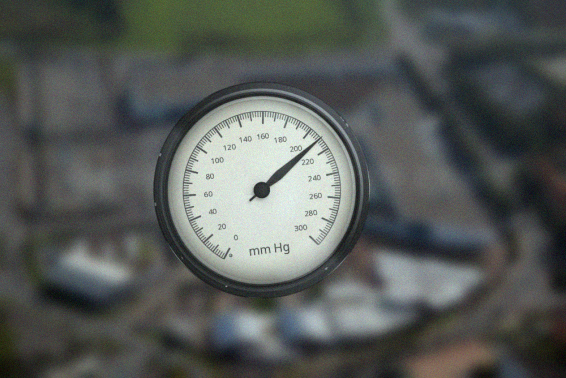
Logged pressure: 210
